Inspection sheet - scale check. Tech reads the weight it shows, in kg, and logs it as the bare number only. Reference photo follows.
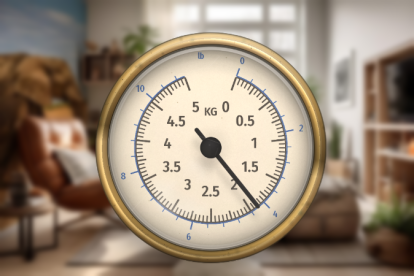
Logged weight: 1.9
